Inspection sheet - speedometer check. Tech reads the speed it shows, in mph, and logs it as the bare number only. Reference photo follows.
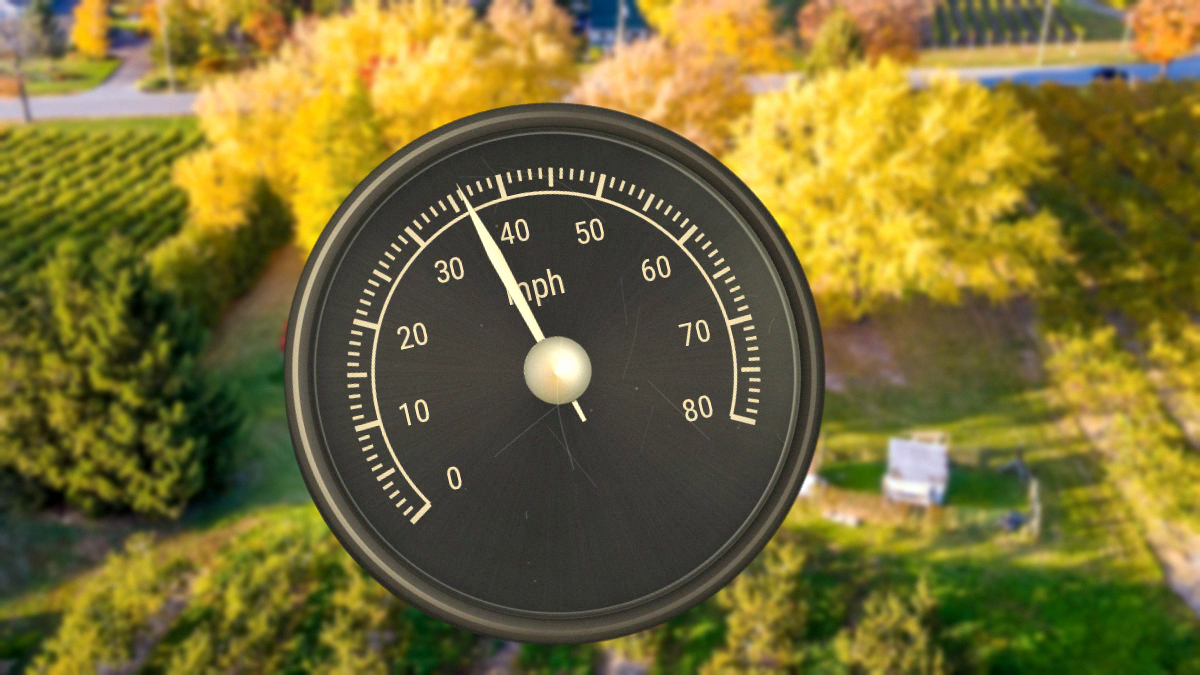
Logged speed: 36
